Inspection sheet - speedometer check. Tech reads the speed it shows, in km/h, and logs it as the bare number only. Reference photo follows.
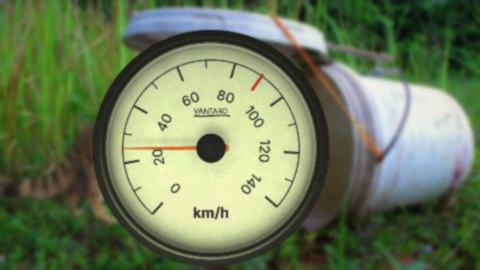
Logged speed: 25
